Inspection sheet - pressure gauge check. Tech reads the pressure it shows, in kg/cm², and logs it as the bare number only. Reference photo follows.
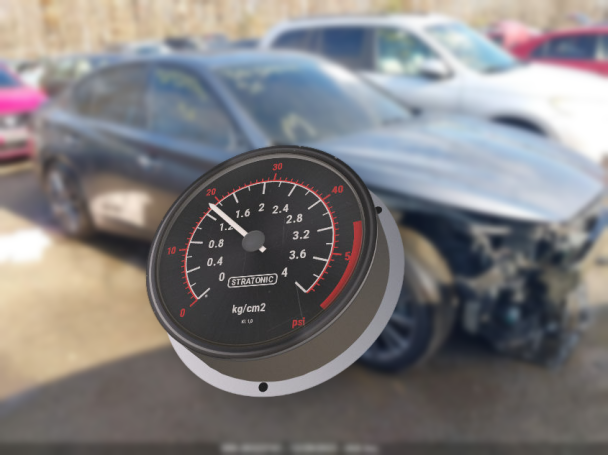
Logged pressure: 1.3
